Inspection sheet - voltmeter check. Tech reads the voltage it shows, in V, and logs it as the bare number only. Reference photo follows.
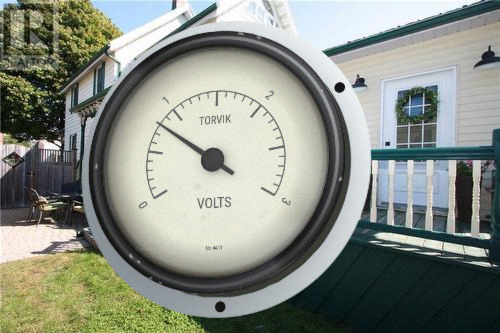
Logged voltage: 0.8
